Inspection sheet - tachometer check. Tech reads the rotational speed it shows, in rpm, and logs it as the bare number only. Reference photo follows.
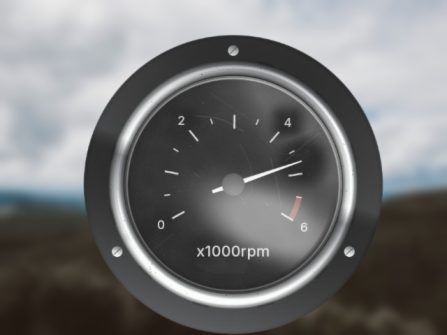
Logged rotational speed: 4750
